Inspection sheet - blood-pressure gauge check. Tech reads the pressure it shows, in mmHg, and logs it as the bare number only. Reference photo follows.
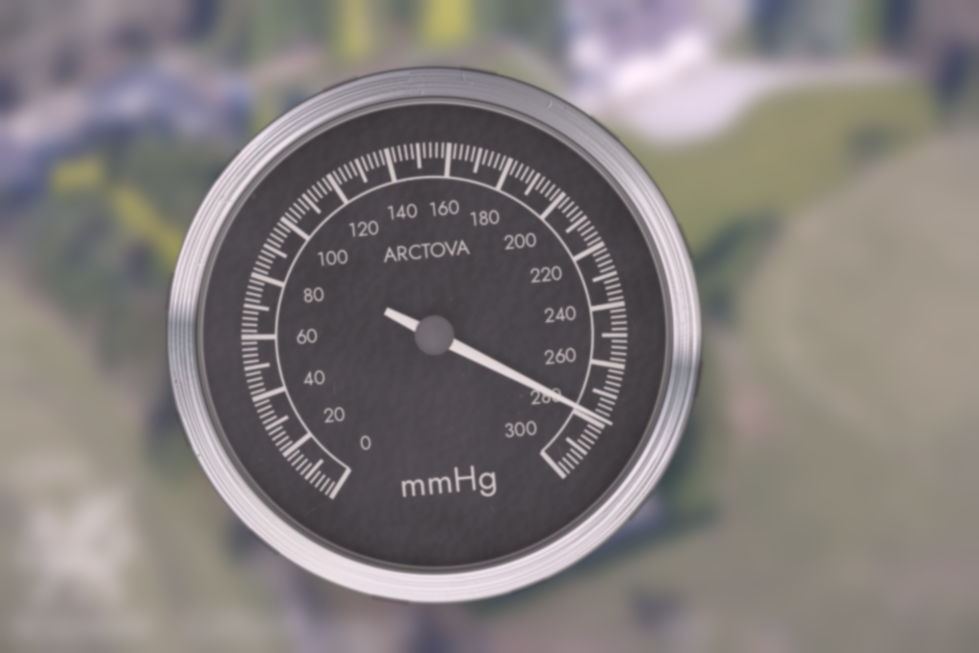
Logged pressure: 278
